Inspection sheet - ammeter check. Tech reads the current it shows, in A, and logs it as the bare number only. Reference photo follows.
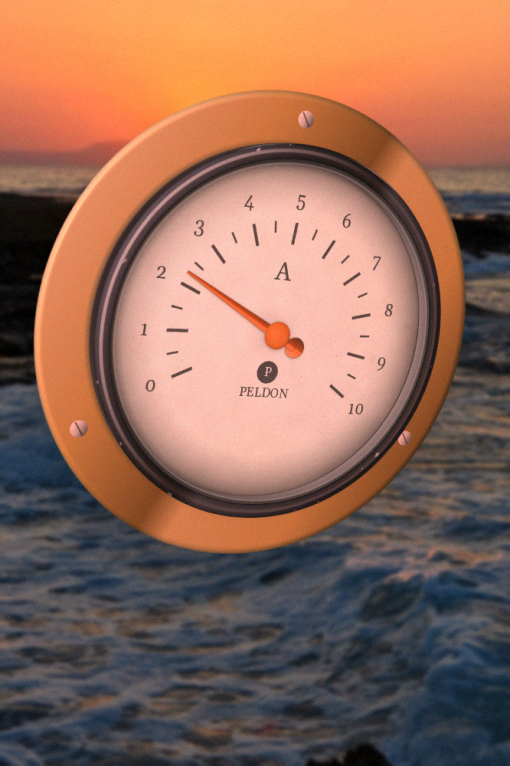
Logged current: 2.25
